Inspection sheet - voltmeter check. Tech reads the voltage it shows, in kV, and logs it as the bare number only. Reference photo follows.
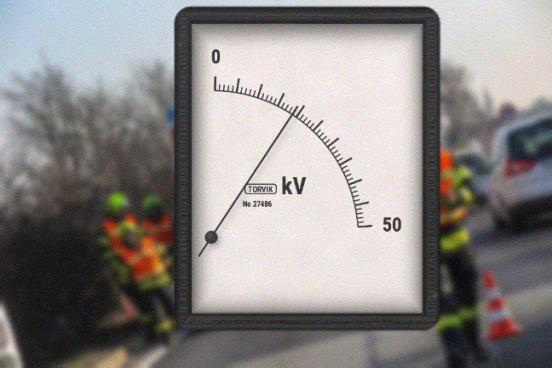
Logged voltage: 19
